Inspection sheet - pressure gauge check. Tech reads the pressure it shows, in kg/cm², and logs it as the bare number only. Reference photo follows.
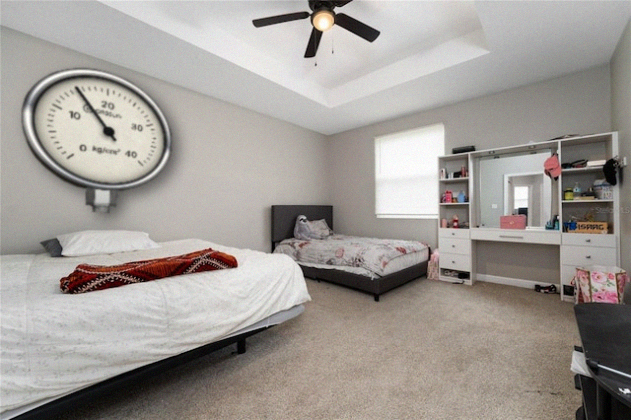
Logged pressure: 15
